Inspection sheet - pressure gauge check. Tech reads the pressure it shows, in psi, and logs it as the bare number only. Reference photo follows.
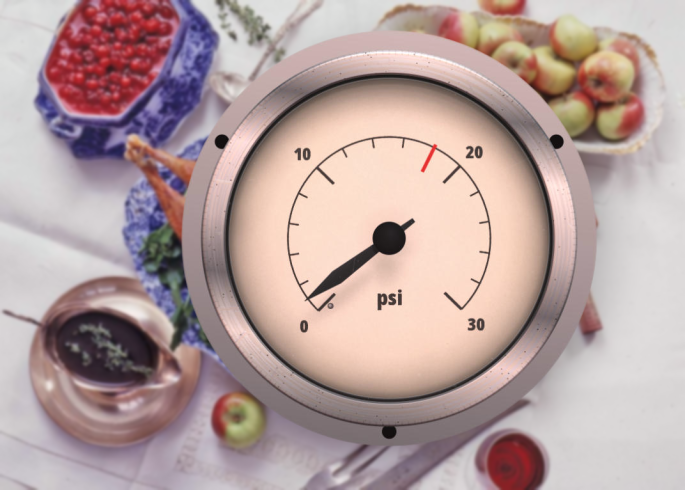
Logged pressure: 1
